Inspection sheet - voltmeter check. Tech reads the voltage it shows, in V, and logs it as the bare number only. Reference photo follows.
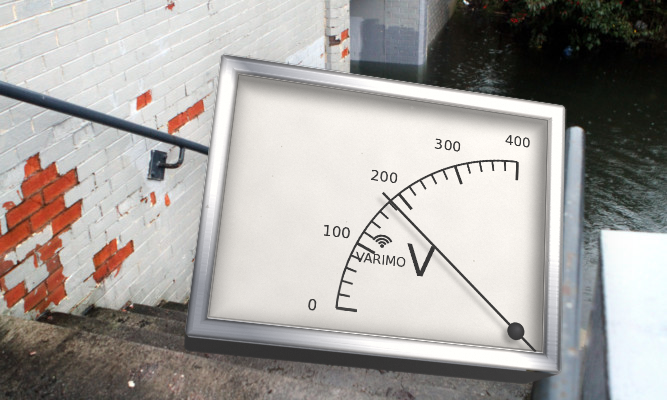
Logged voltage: 180
